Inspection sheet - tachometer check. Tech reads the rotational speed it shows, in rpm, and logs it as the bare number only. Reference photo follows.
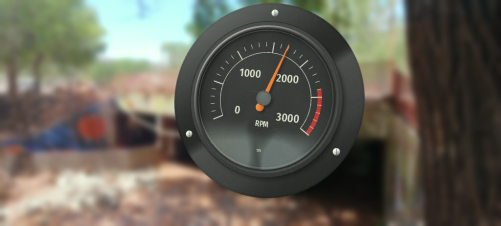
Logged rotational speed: 1700
